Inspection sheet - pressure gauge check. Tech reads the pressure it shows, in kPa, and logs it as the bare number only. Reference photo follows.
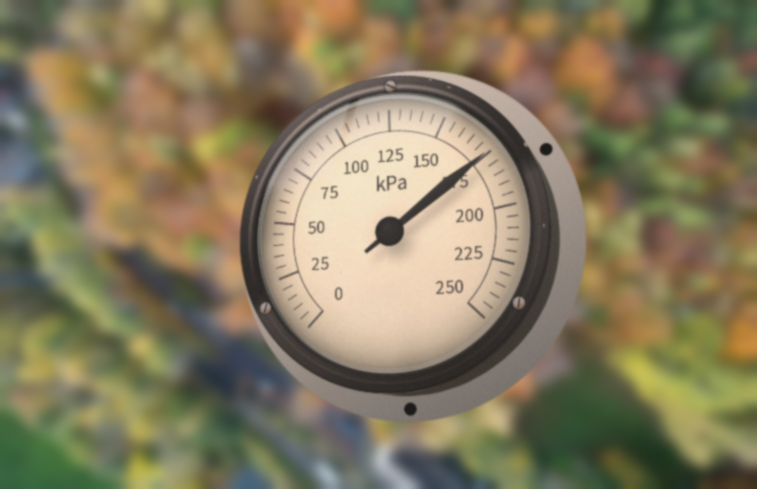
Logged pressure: 175
